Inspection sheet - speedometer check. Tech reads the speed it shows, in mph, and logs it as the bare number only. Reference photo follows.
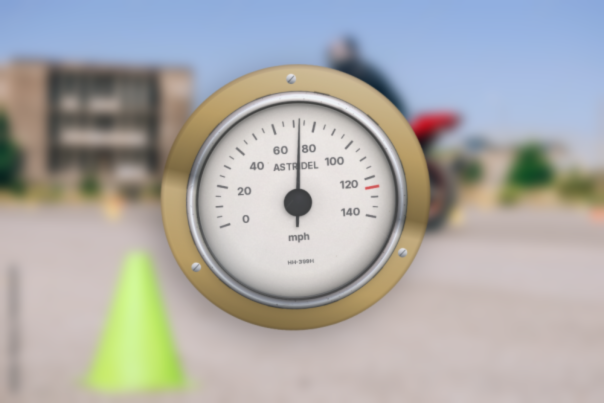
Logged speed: 72.5
